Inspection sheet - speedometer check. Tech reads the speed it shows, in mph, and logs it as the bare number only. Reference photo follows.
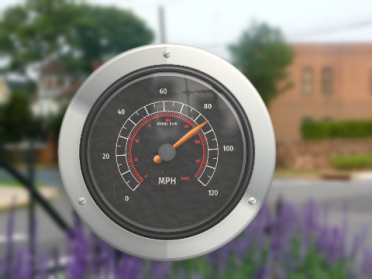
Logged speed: 85
